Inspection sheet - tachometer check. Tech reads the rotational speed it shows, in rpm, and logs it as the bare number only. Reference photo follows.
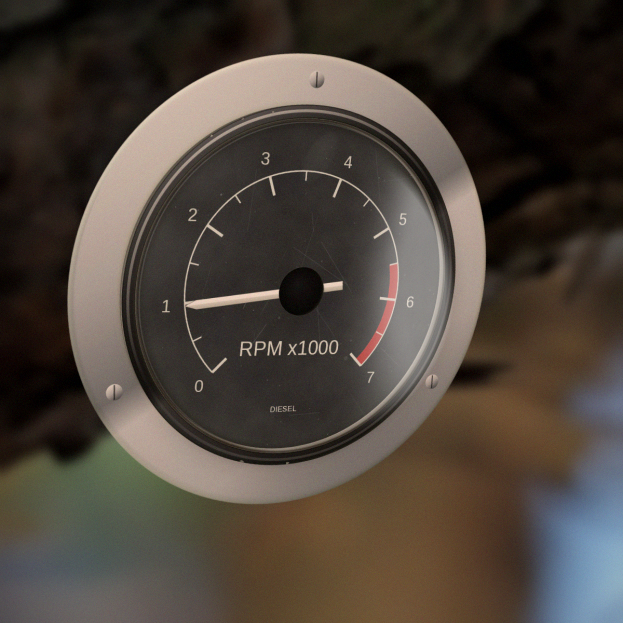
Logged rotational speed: 1000
